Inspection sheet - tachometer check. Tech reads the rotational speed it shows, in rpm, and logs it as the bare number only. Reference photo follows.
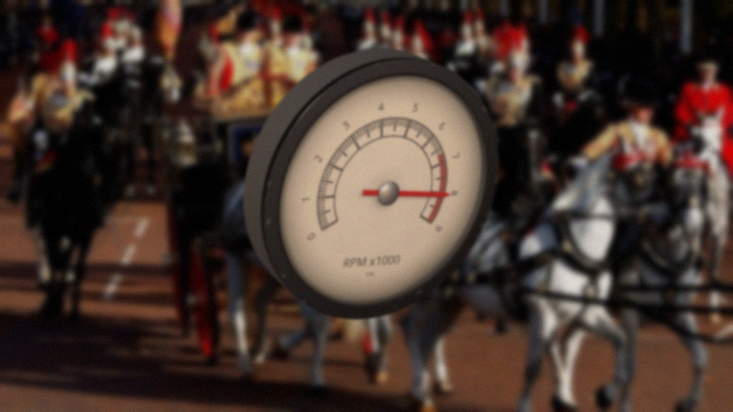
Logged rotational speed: 8000
